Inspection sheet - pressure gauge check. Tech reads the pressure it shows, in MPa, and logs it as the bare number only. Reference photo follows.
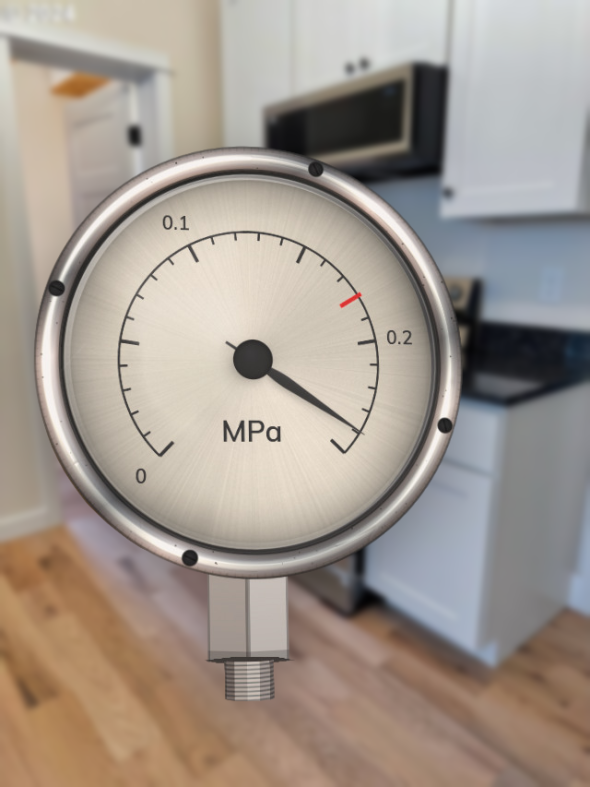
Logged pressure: 0.24
